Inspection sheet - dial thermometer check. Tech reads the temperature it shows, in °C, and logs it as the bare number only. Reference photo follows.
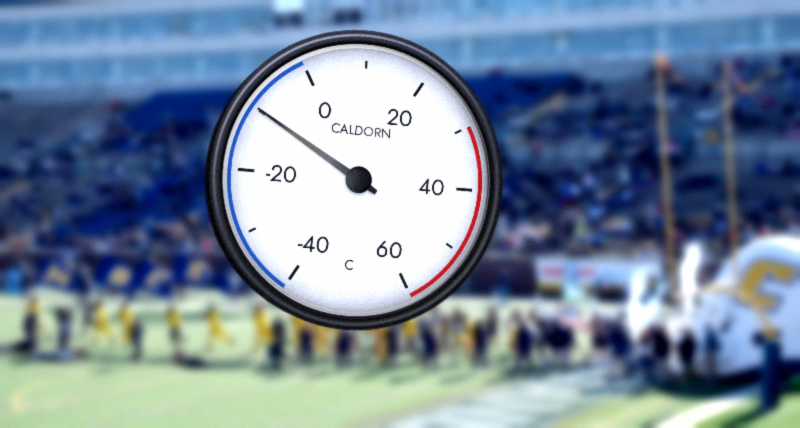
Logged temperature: -10
